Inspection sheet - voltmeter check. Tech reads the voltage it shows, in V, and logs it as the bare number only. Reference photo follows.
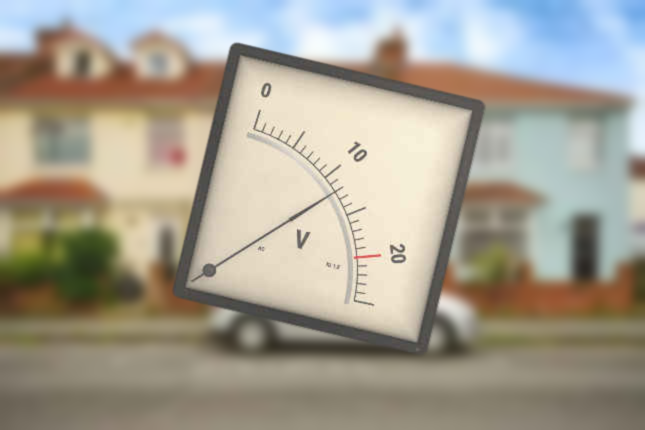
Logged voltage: 12
